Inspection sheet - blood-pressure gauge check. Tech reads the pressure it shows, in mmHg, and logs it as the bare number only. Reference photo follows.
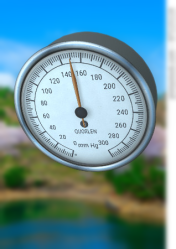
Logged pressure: 150
